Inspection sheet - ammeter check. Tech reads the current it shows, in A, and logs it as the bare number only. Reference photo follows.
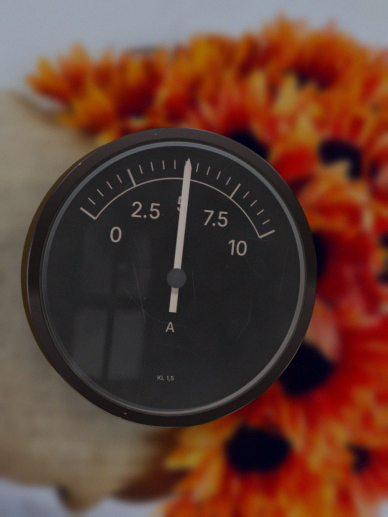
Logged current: 5
